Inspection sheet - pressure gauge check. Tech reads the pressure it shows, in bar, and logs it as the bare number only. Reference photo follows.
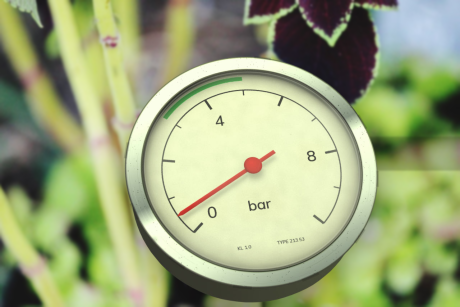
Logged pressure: 0.5
